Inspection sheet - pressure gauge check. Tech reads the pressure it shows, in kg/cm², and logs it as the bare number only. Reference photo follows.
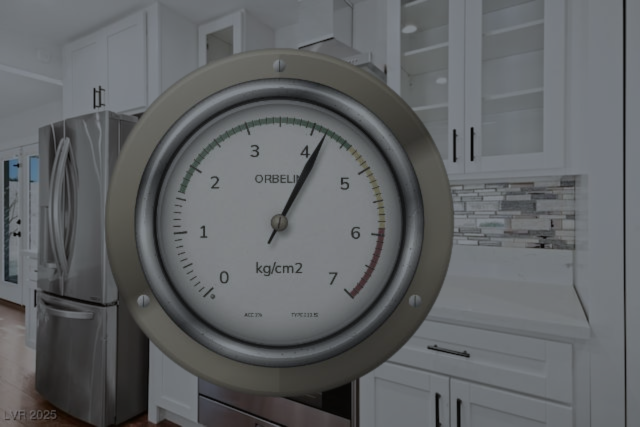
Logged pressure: 4.2
